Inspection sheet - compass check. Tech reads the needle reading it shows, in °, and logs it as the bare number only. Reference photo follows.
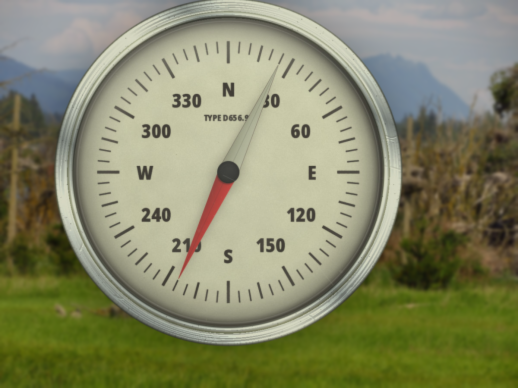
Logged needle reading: 205
